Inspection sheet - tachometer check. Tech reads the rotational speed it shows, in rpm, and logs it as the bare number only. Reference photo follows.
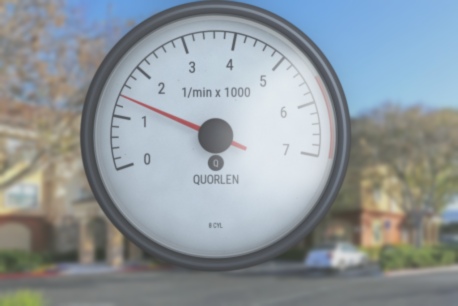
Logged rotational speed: 1400
